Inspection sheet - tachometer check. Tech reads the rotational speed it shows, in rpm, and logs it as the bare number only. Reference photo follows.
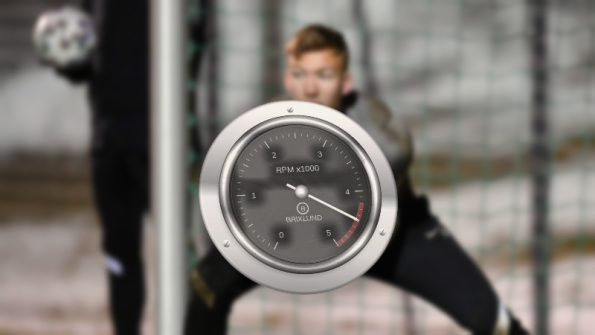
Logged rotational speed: 4500
